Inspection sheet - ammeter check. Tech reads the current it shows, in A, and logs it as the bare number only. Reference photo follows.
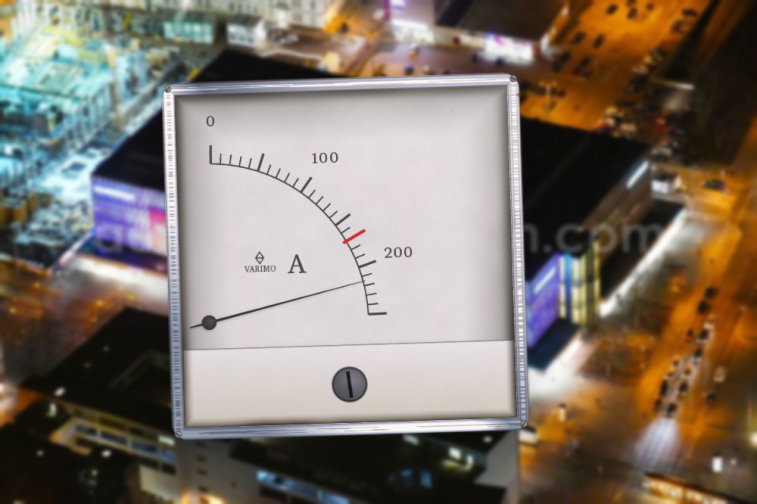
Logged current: 215
